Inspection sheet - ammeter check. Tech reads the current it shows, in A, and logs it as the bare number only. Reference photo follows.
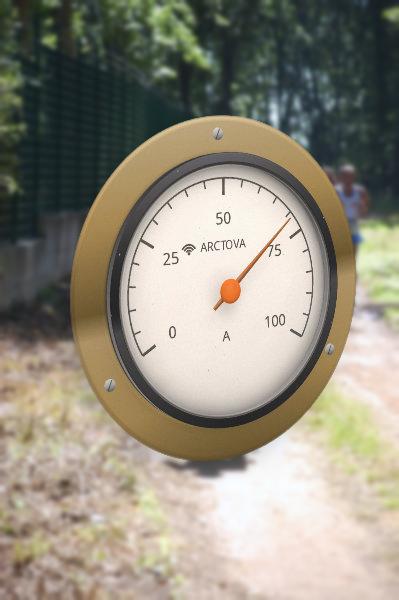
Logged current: 70
